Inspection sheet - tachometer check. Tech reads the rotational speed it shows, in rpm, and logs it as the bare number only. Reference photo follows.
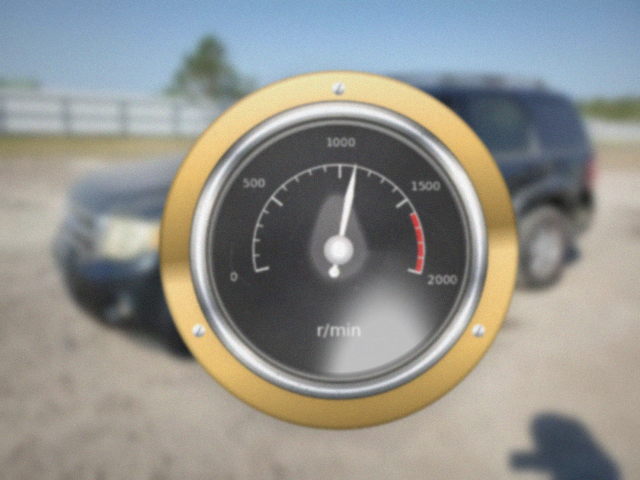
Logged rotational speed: 1100
